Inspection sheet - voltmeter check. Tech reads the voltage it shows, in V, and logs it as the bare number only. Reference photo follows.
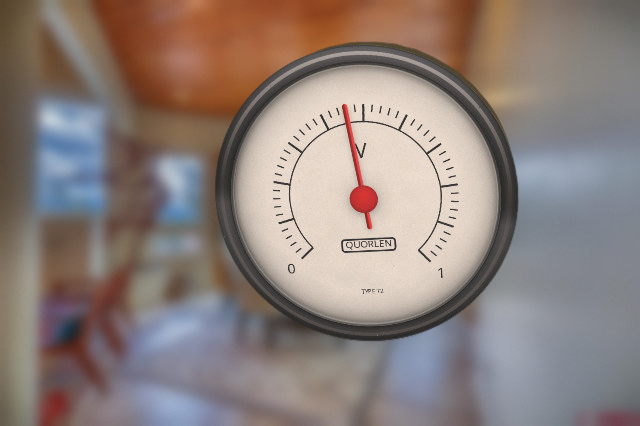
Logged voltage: 0.46
